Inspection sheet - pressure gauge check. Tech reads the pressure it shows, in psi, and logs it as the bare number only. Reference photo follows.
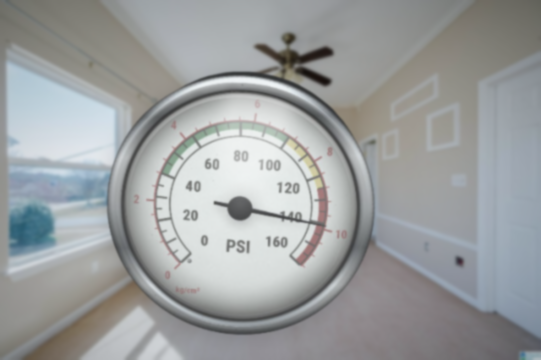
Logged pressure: 140
